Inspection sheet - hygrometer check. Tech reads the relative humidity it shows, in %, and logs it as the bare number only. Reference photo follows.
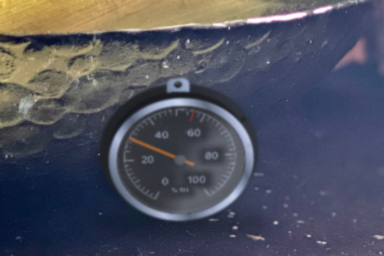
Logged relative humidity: 30
